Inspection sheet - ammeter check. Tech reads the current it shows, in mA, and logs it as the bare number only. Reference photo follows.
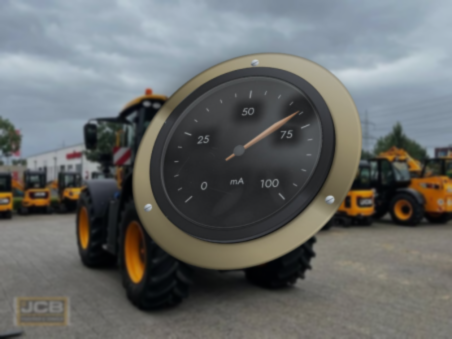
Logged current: 70
